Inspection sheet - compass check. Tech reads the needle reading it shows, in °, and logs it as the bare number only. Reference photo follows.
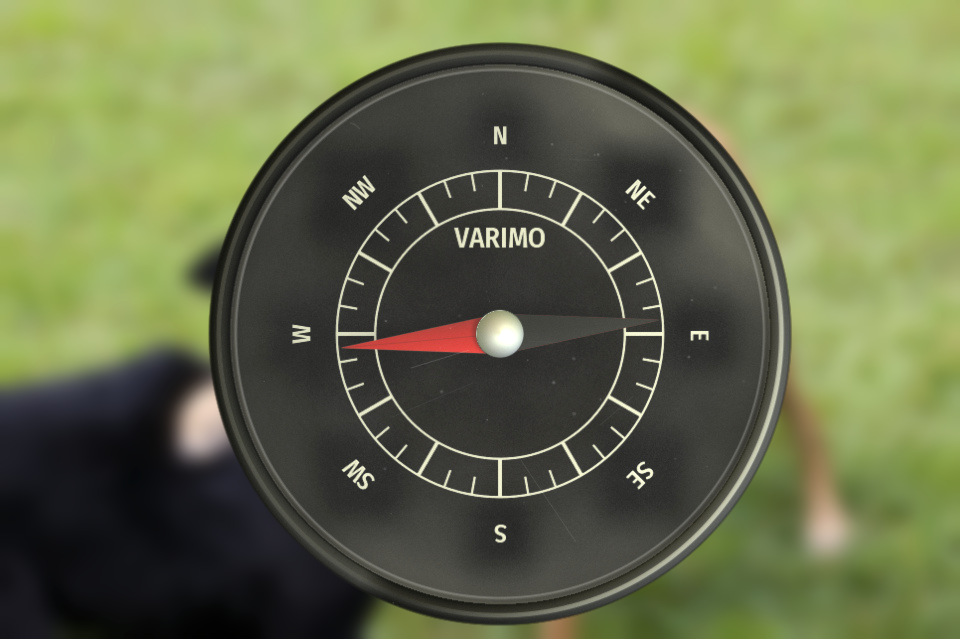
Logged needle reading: 265
